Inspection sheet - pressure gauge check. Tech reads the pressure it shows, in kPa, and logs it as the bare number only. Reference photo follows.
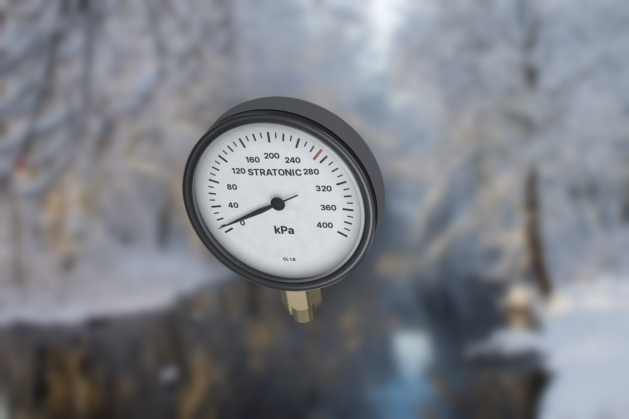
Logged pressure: 10
